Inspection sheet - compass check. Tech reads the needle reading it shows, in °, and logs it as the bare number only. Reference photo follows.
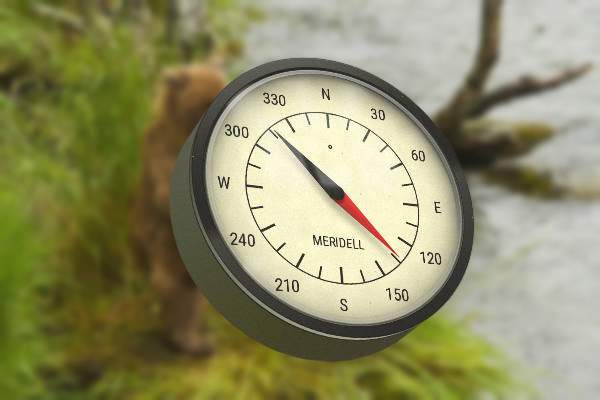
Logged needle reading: 135
